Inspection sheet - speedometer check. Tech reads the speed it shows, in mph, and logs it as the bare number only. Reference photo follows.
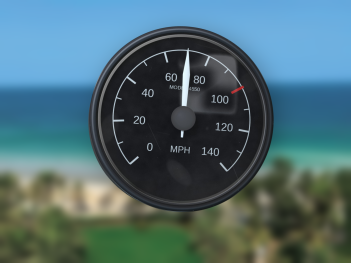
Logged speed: 70
